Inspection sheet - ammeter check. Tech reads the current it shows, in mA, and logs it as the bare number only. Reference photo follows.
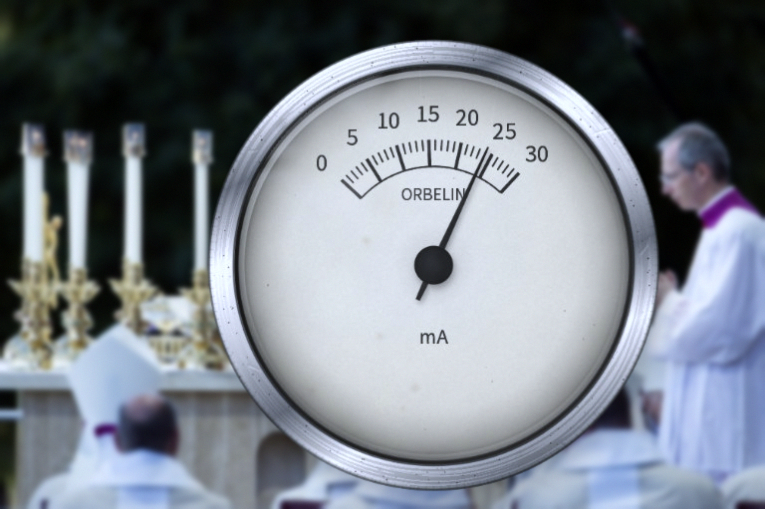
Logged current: 24
